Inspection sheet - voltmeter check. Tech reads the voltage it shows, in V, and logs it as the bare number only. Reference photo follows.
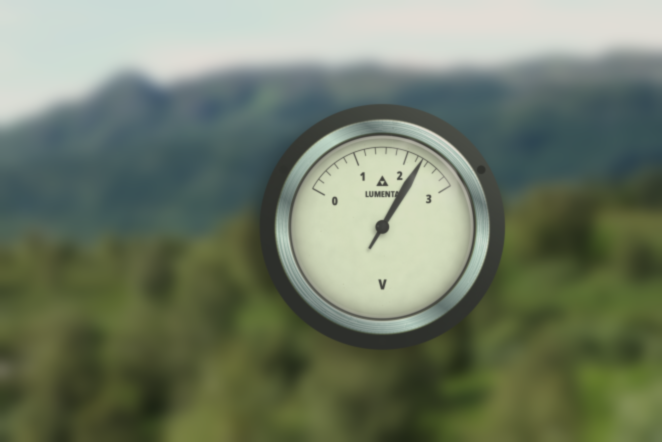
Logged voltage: 2.3
